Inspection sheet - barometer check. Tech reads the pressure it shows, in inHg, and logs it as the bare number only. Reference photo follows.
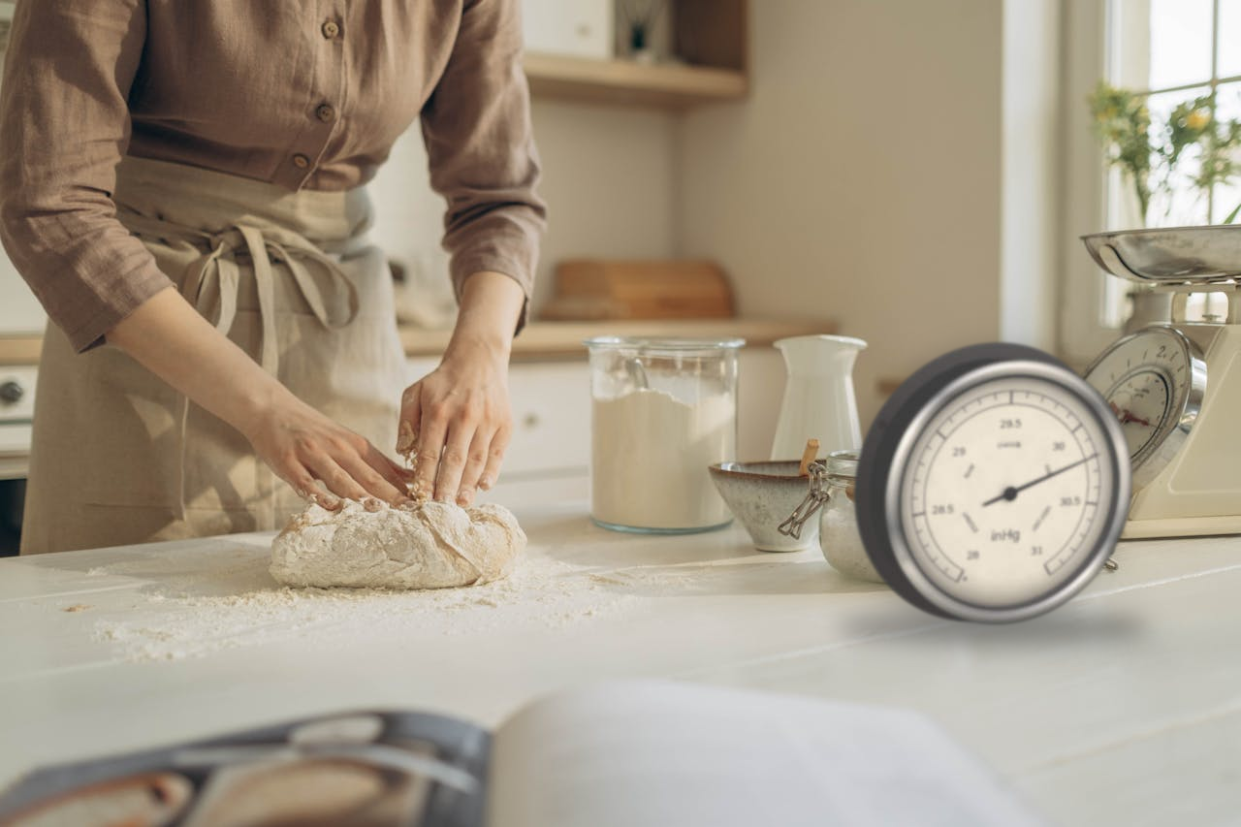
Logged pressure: 30.2
